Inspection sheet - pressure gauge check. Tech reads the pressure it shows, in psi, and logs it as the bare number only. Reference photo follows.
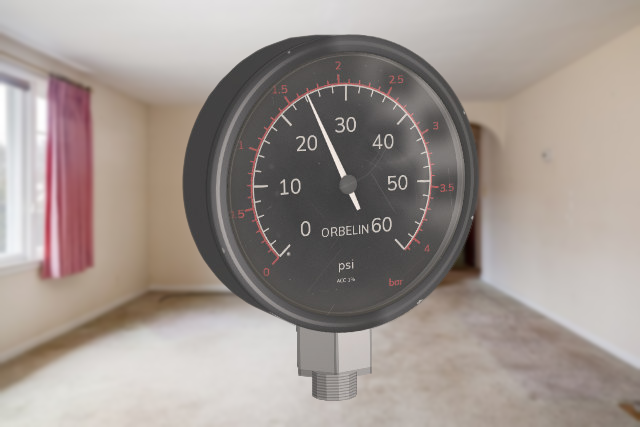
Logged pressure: 24
